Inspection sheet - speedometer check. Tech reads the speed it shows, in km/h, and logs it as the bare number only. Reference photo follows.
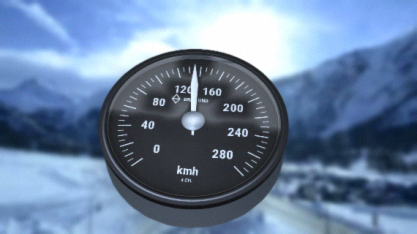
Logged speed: 135
